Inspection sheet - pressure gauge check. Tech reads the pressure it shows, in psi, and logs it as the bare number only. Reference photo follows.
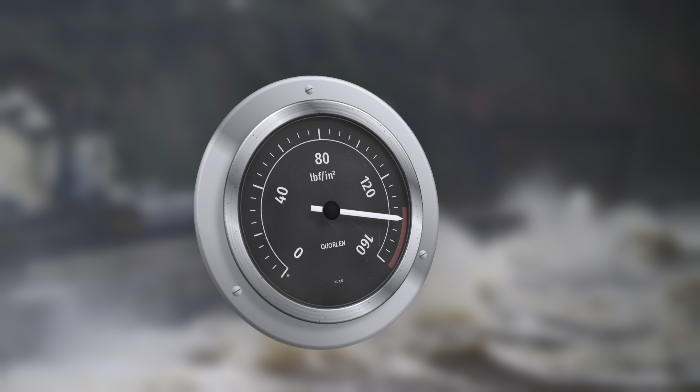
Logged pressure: 140
